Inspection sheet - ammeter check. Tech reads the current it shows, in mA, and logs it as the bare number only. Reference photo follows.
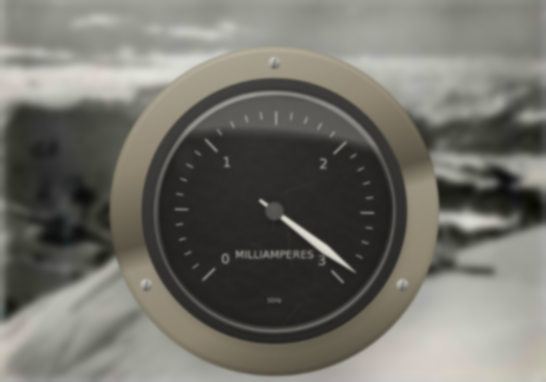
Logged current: 2.9
